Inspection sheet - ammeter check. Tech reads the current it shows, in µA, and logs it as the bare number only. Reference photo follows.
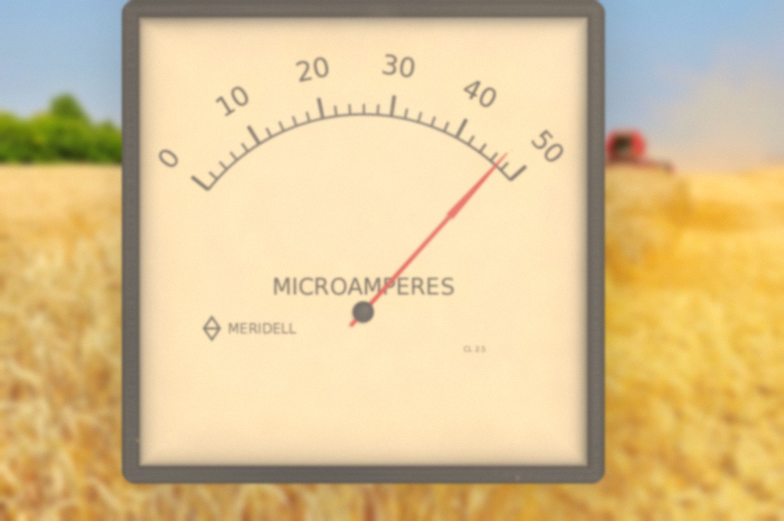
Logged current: 47
